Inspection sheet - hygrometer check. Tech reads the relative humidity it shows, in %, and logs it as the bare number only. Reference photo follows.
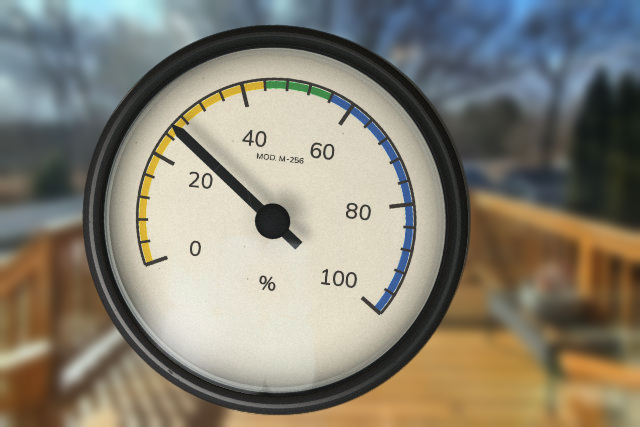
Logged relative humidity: 26
